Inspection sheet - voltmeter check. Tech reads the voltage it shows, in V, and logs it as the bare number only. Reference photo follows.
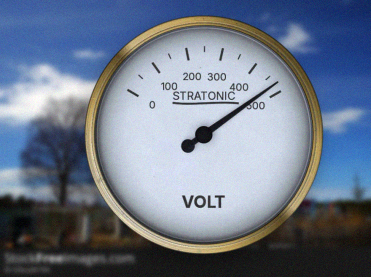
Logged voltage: 475
